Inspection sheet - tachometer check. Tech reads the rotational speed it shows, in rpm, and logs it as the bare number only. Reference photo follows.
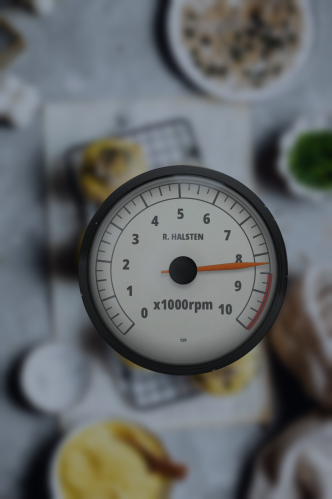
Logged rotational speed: 8250
